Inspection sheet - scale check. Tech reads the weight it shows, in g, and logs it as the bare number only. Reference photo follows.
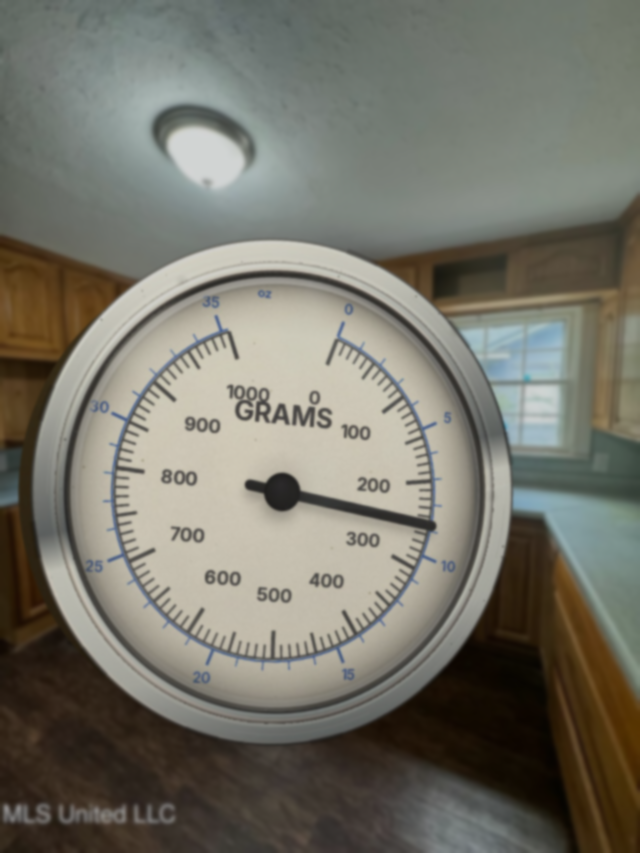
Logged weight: 250
